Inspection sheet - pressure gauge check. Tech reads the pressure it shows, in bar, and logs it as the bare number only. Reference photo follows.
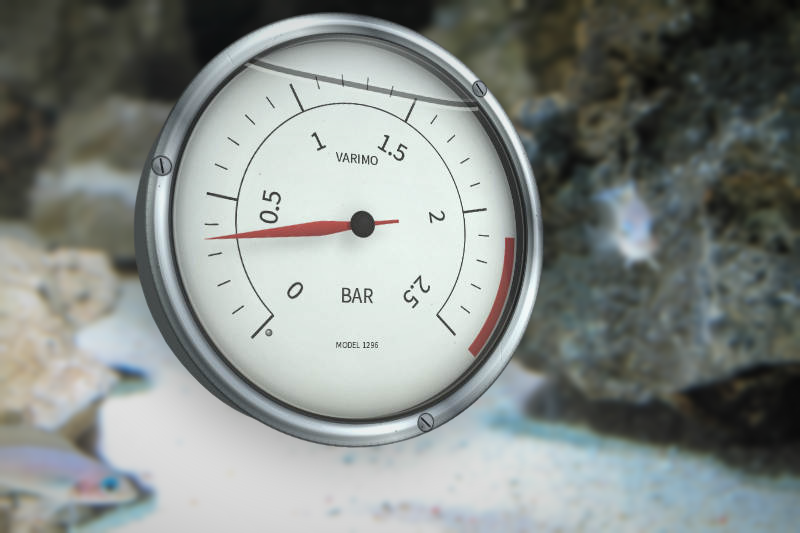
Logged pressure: 0.35
